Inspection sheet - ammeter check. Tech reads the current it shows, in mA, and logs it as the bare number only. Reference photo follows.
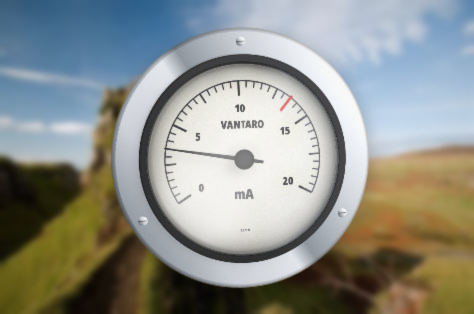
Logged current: 3.5
